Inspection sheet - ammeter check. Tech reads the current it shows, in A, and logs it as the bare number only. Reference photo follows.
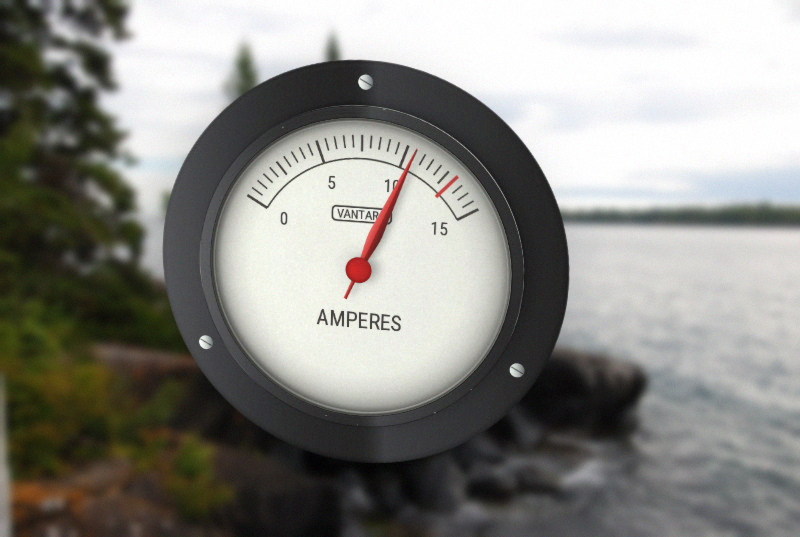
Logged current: 10.5
